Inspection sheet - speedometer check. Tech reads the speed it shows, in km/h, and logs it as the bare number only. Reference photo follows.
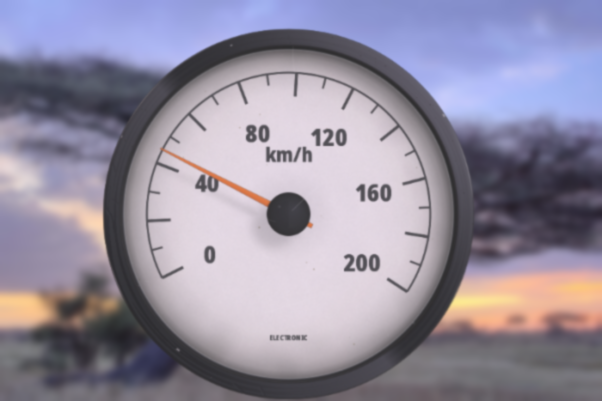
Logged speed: 45
